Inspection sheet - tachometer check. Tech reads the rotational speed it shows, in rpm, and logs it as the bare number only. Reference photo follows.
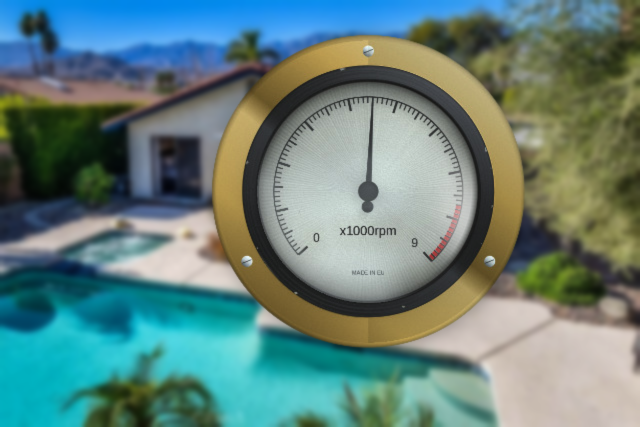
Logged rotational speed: 4500
